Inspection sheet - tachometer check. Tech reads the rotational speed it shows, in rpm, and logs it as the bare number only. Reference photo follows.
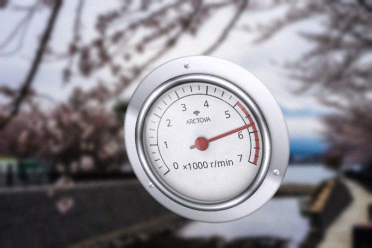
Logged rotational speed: 5750
